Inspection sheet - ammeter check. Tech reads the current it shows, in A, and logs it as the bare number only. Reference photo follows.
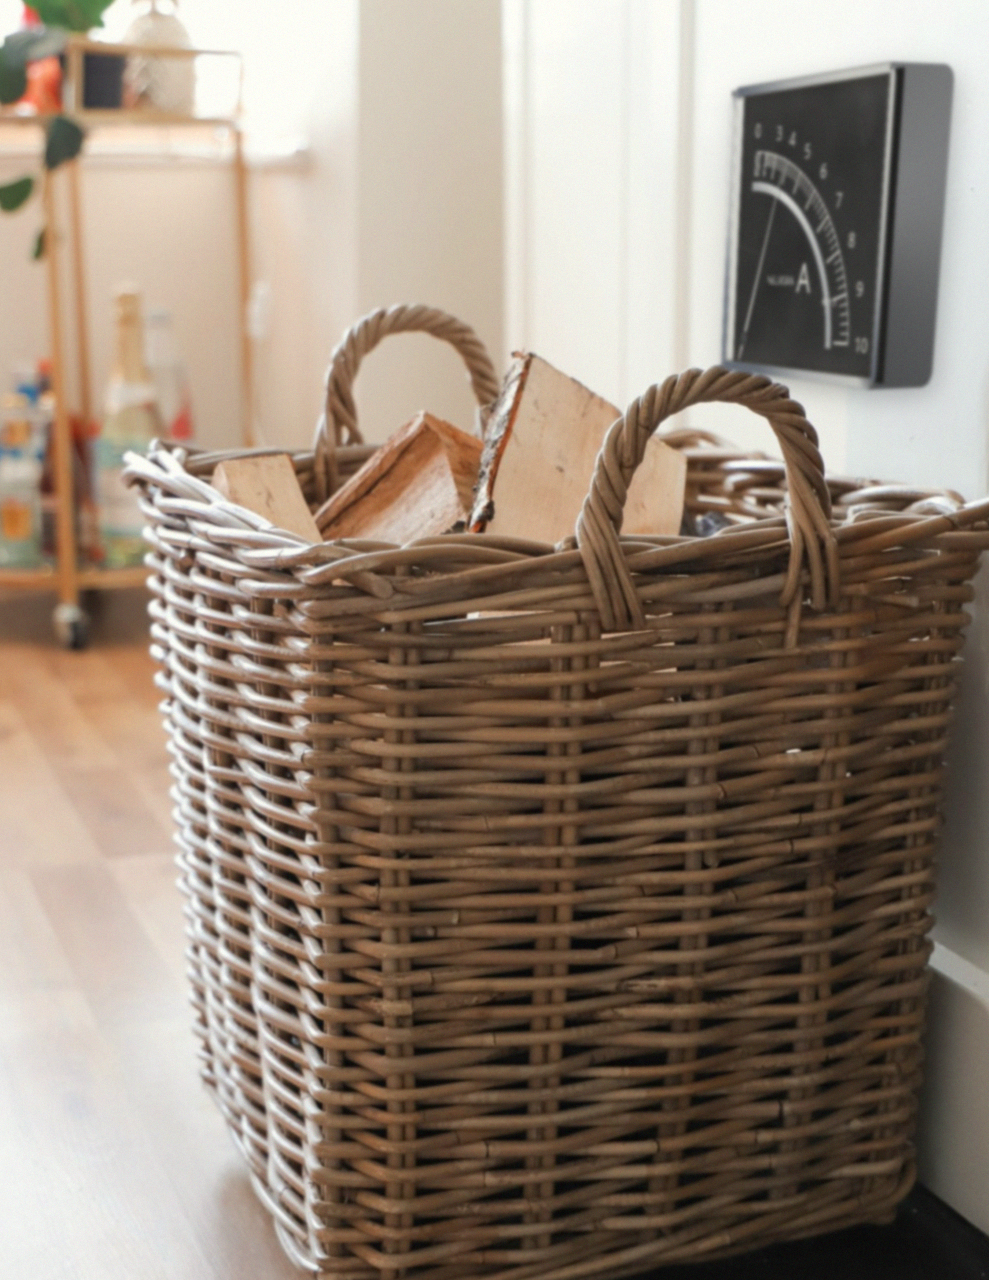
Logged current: 4
